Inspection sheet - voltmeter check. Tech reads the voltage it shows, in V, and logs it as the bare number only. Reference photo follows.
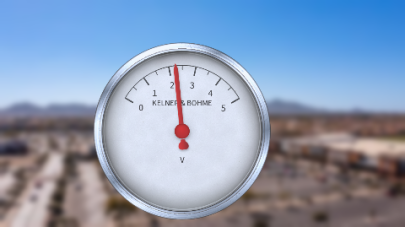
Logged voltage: 2.25
